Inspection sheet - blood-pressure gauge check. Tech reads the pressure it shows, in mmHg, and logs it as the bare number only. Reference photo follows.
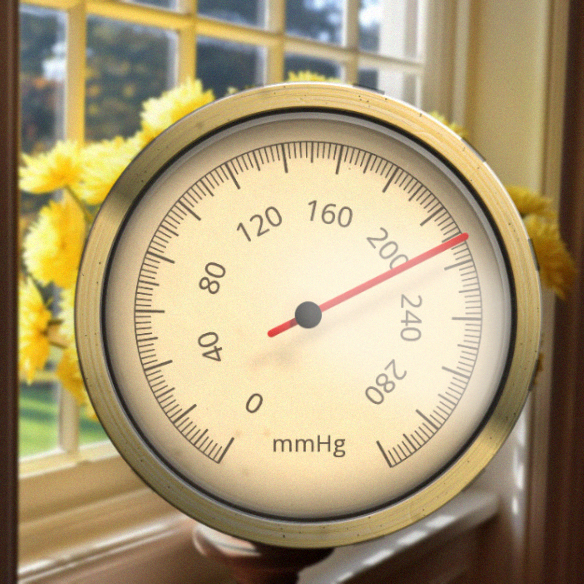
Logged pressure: 212
